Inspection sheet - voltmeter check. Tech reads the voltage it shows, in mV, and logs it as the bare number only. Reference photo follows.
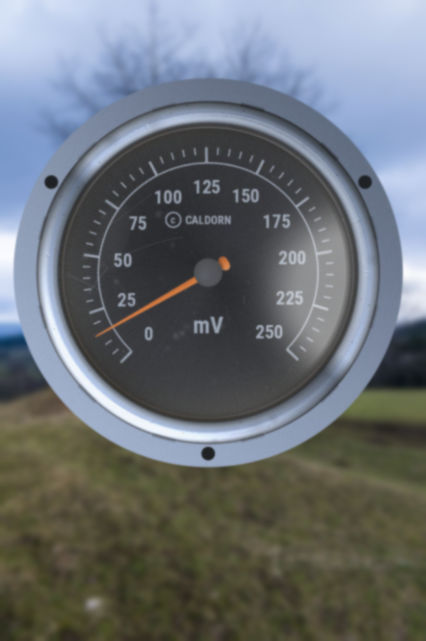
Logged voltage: 15
